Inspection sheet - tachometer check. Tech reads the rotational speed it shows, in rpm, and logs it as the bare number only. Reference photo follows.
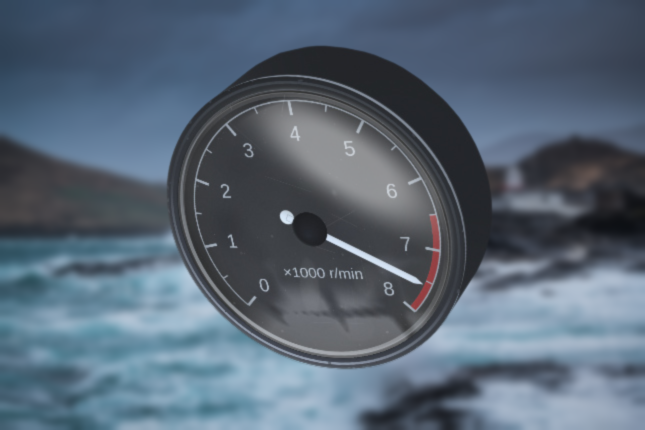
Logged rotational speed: 7500
